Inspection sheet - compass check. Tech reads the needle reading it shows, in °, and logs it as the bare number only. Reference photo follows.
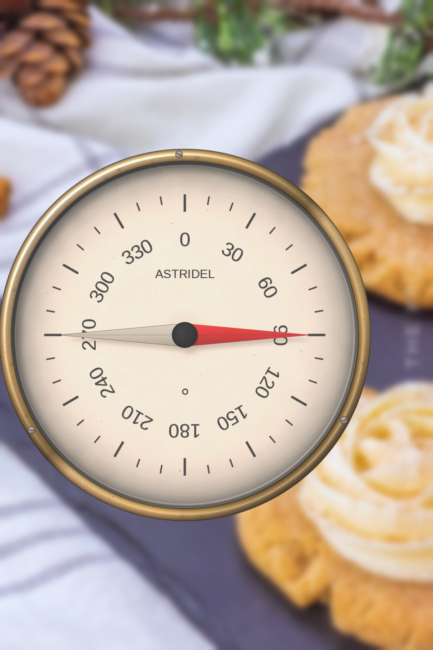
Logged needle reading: 90
